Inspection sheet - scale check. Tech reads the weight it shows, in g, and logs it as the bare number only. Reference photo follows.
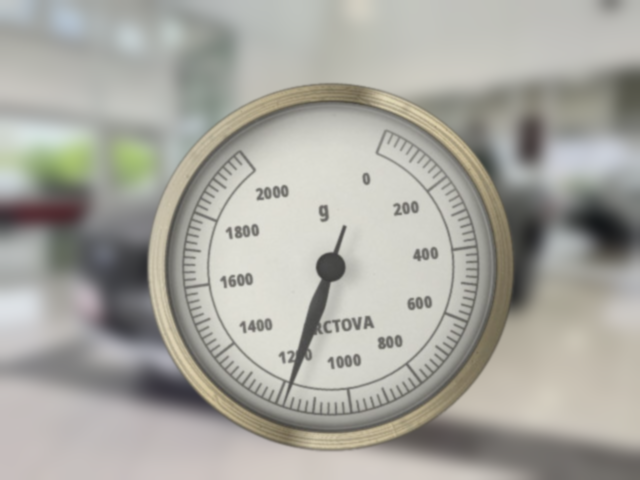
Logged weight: 1180
